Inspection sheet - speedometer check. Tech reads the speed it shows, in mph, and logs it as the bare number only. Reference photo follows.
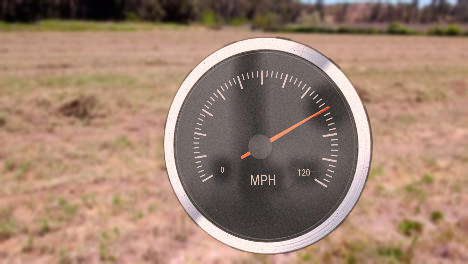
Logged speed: 90
